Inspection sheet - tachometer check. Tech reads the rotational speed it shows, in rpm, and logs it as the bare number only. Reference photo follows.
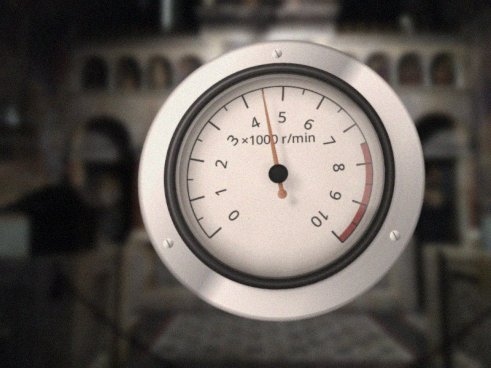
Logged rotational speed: 4500
